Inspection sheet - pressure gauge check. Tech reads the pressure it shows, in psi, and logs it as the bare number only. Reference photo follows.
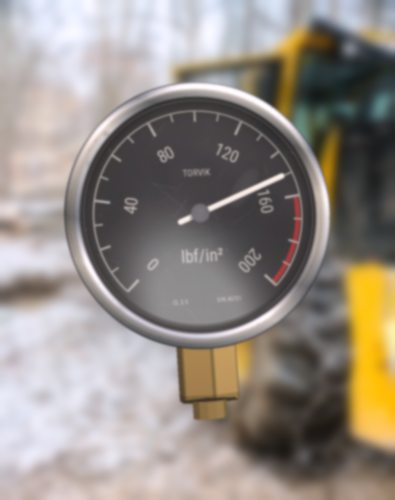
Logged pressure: 150
